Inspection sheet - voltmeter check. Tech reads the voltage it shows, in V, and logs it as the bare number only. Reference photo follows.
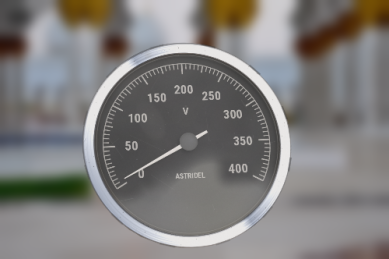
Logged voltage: 5
